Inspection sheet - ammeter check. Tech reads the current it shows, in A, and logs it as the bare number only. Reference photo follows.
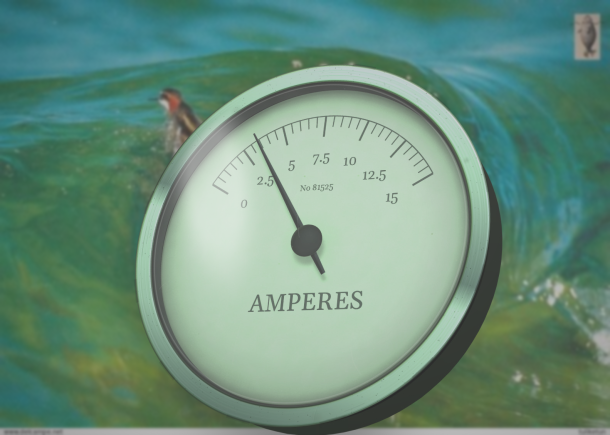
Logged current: 3.5
